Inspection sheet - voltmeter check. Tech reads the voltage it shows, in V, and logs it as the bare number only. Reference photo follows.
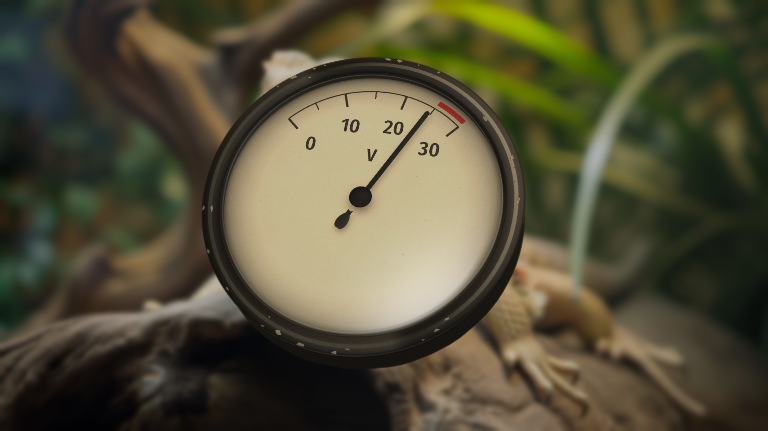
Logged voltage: 25
